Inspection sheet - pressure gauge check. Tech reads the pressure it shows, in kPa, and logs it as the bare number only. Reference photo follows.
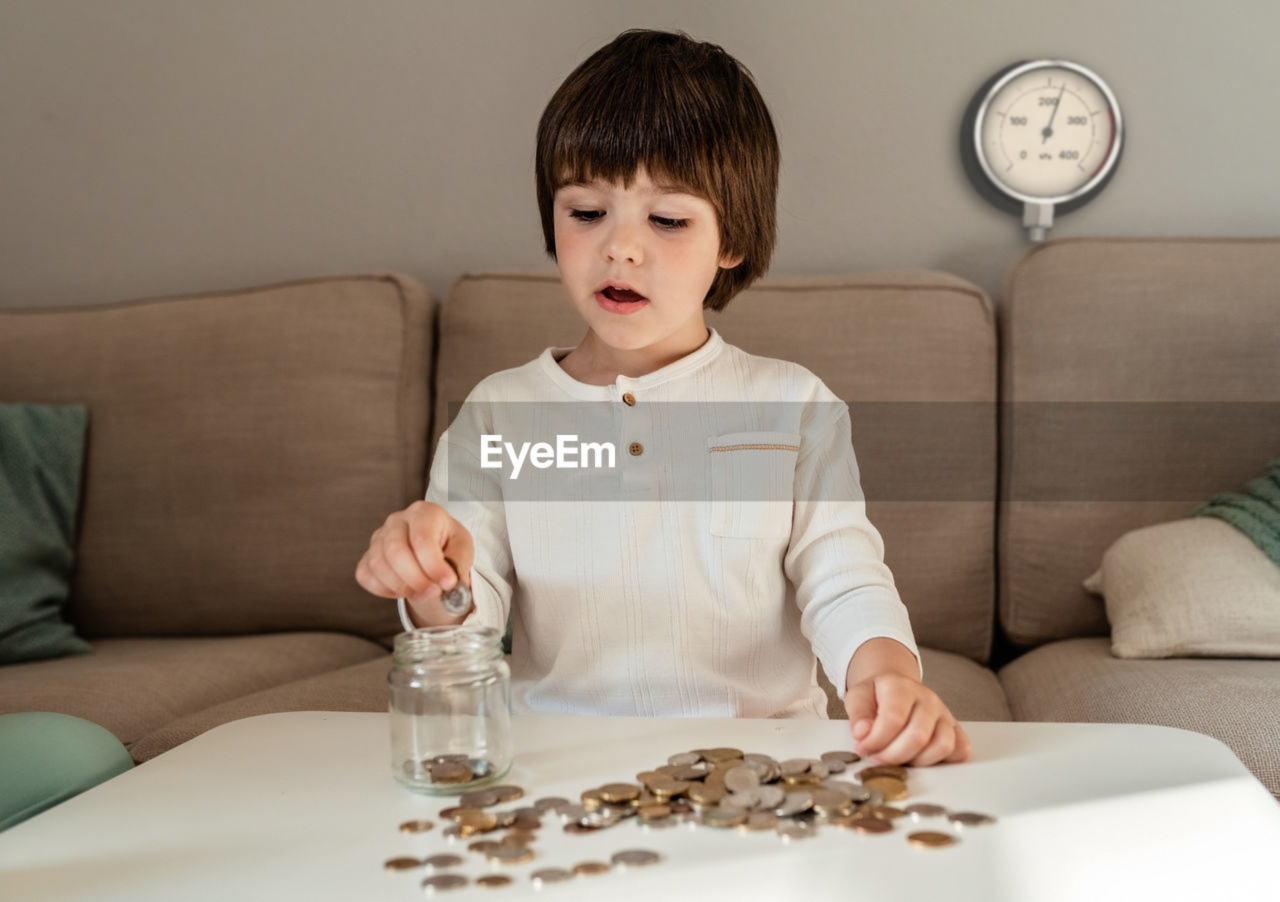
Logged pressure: 225
